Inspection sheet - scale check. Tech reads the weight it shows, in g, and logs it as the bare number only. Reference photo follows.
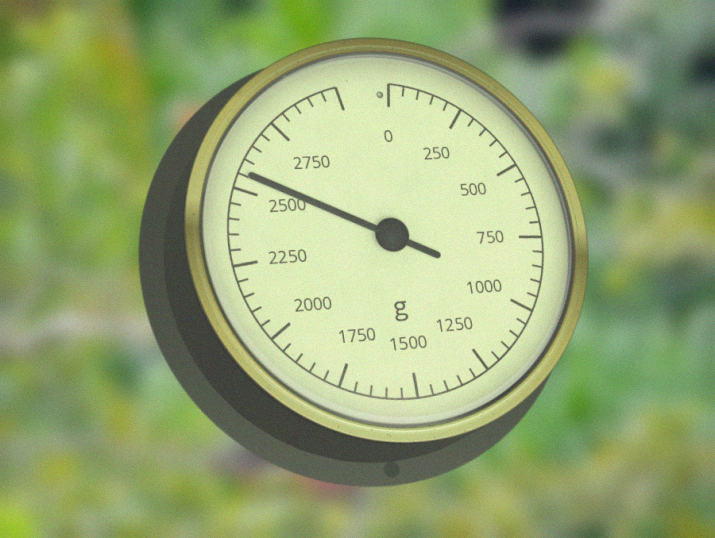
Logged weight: 2550
